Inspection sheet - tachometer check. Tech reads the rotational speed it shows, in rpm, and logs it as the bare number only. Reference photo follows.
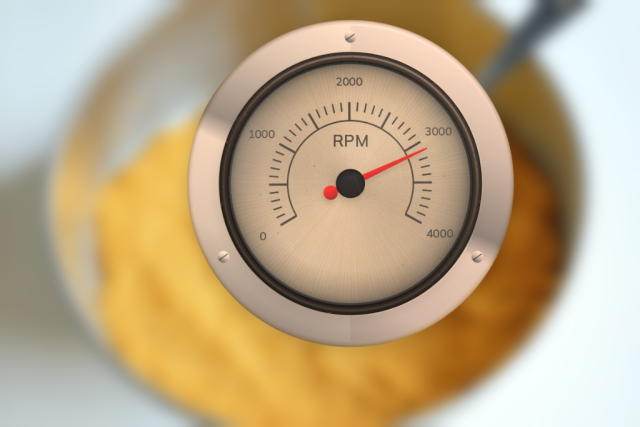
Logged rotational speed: 3100
